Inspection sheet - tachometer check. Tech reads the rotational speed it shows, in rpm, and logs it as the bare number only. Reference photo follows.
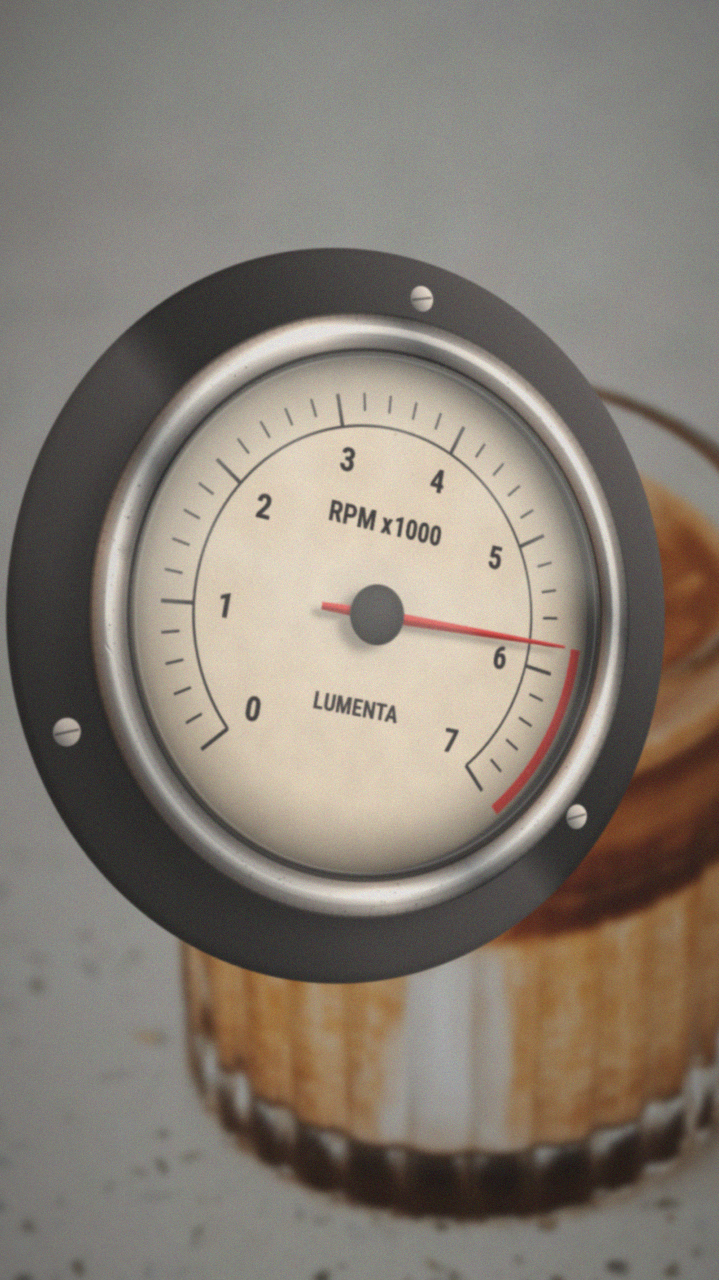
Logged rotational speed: 5800
